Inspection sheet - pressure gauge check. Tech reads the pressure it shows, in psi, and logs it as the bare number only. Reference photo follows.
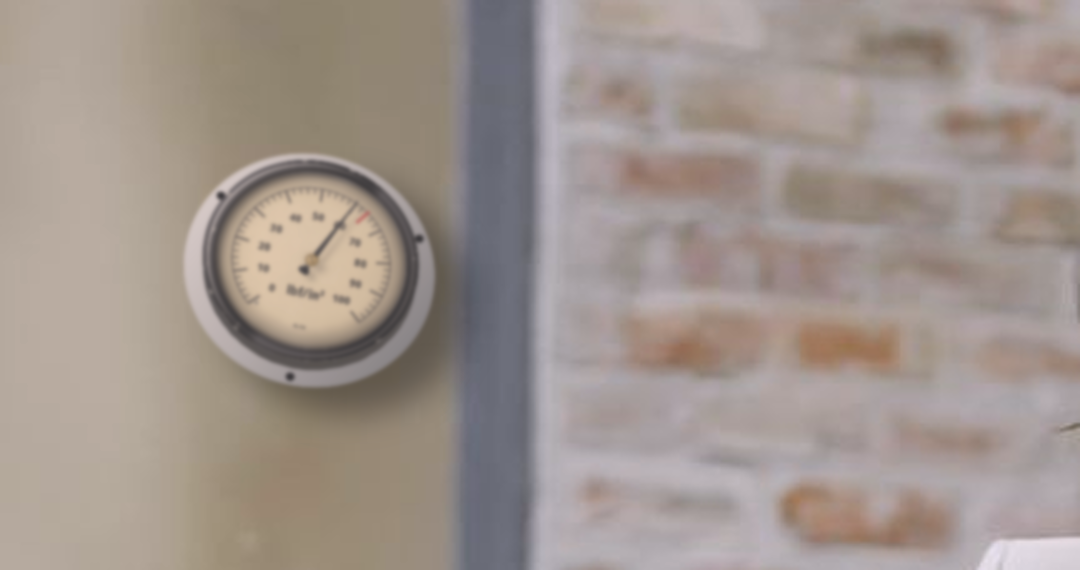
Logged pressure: 60
